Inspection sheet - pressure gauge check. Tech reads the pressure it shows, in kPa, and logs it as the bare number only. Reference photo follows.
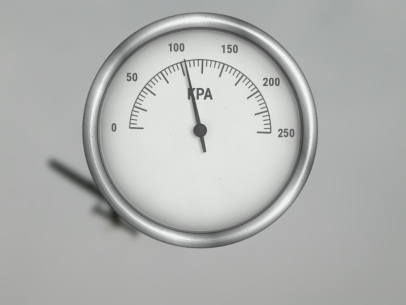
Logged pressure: 105
